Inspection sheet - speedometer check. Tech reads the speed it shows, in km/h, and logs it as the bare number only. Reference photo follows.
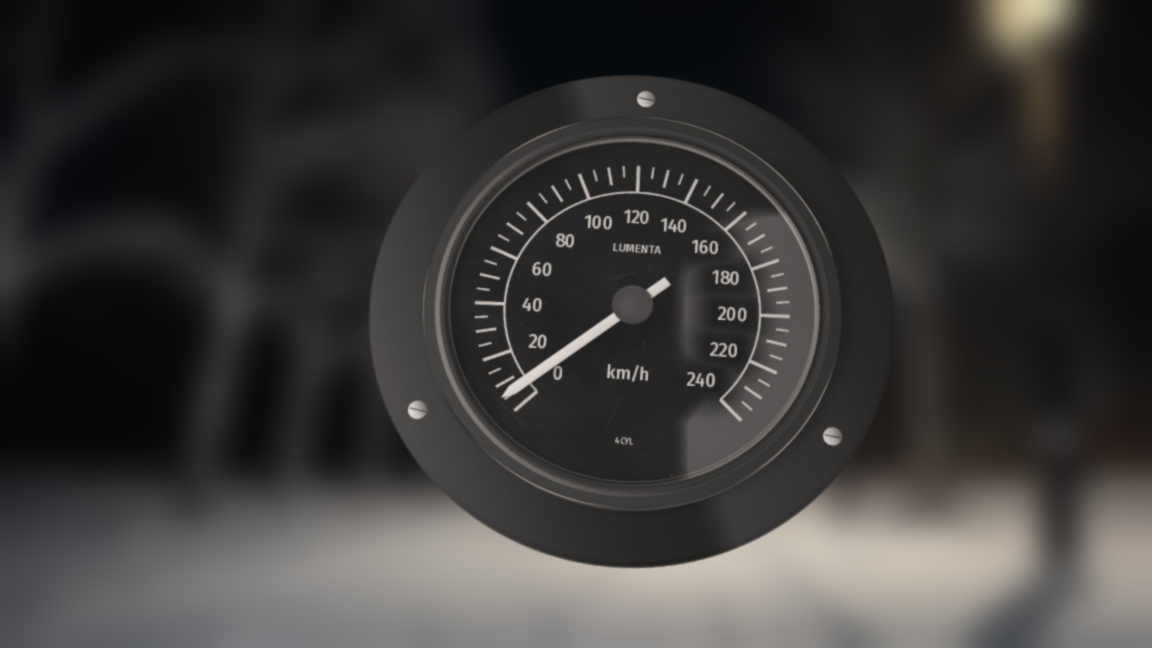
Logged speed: 5
